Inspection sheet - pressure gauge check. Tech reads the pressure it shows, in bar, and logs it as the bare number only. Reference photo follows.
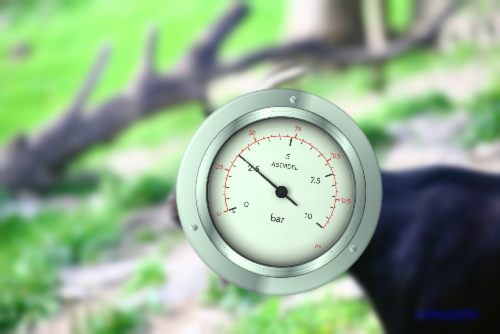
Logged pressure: 2.5
